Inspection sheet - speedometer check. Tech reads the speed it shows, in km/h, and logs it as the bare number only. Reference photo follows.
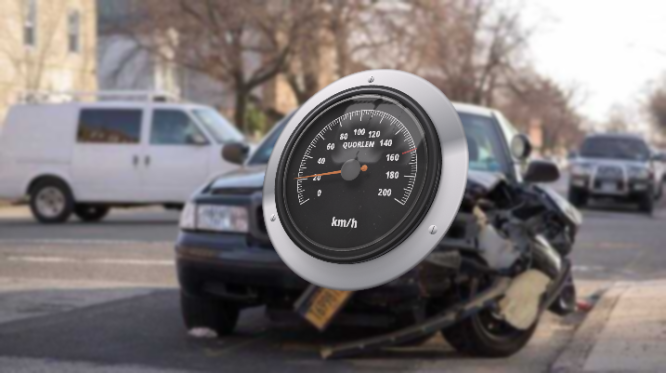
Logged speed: 20
